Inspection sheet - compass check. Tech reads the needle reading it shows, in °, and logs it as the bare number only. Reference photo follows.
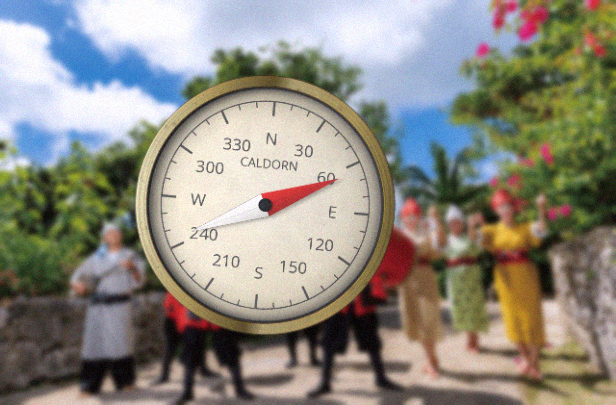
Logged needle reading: 65
